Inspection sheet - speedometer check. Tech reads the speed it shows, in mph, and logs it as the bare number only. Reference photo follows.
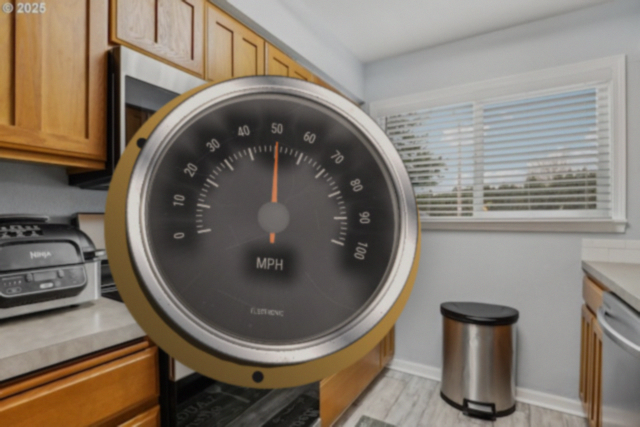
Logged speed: 50
